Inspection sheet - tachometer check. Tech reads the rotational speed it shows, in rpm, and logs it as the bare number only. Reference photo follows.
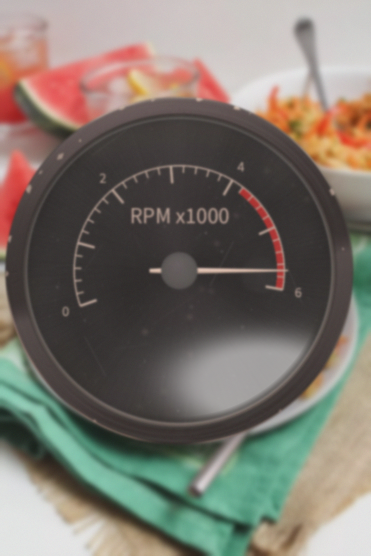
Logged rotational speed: 5700
